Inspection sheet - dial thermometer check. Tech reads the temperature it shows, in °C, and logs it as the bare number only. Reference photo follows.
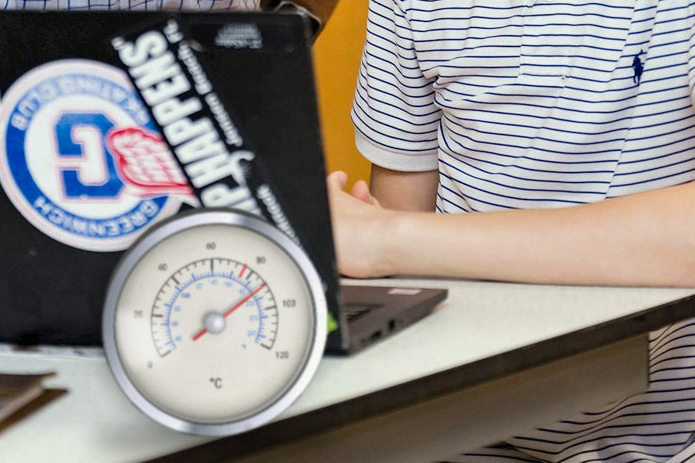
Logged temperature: 88
